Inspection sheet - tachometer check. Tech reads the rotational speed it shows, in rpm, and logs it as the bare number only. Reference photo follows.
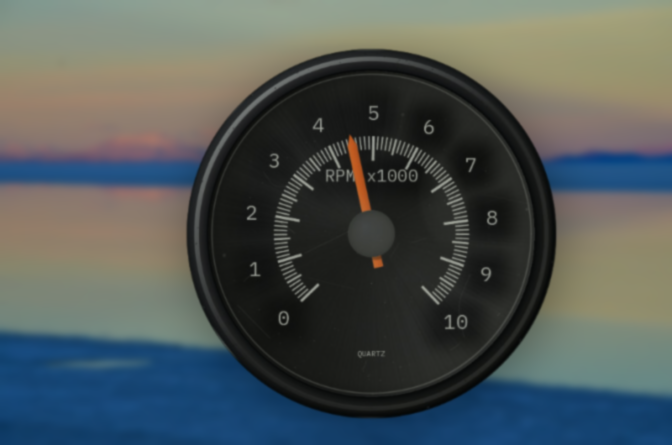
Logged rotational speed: 4500
